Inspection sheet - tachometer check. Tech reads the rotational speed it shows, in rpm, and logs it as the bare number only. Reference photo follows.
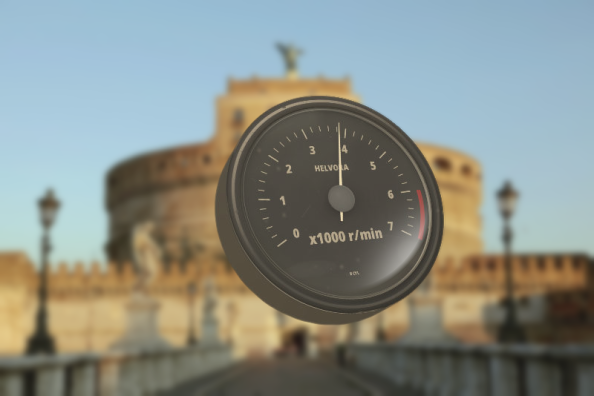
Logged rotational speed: 3800
